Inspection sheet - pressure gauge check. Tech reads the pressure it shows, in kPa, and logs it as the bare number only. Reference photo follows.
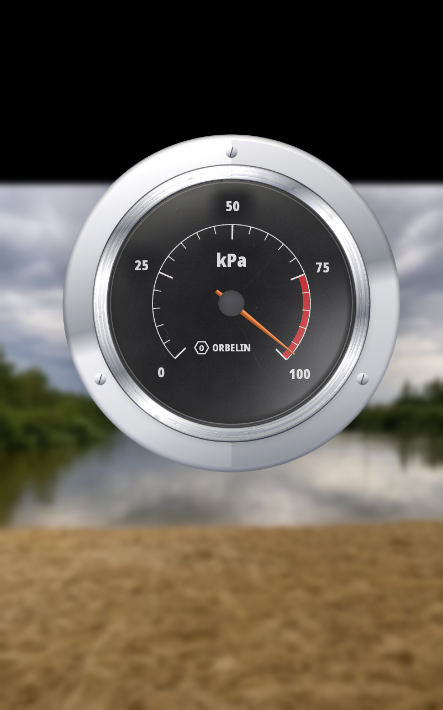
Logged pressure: 97.5
